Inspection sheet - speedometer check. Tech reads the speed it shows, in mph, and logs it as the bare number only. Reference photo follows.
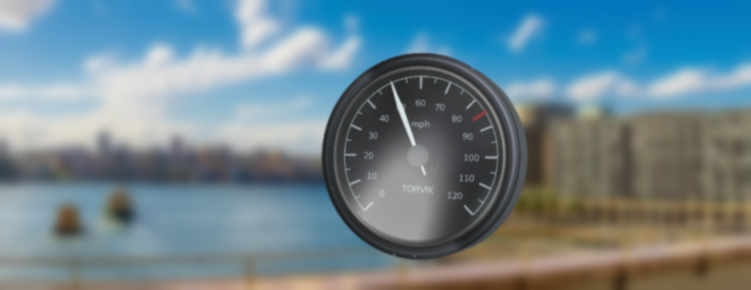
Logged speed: 50
